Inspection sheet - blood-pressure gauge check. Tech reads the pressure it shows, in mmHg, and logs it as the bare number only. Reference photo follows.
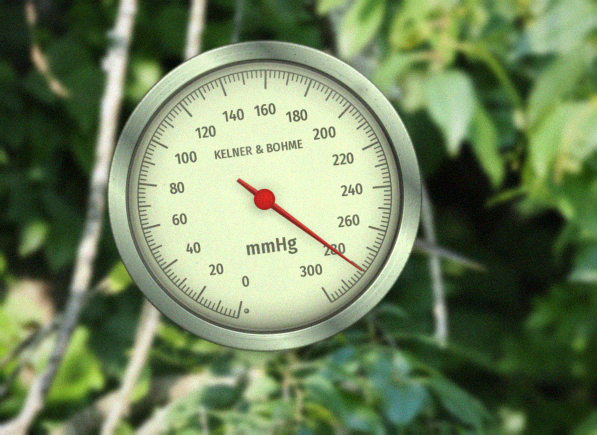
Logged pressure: 280
